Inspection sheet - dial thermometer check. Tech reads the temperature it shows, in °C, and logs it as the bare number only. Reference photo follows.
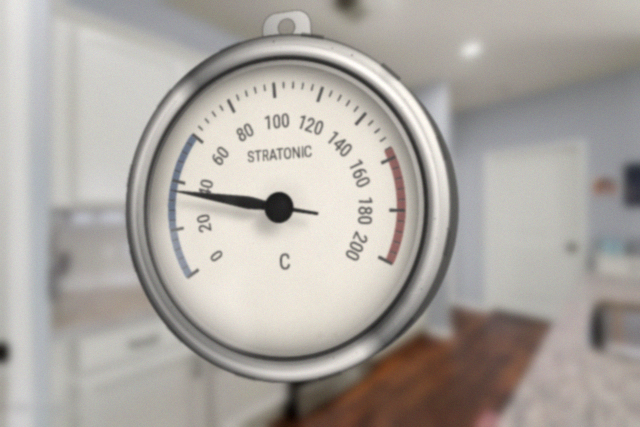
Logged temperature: 36
